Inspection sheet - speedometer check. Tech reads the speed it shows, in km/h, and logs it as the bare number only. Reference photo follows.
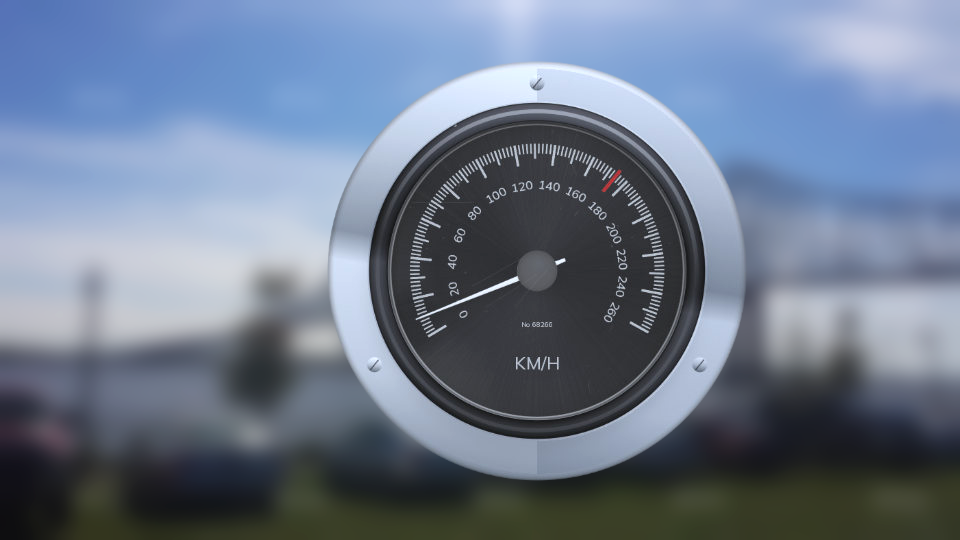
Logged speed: 10
